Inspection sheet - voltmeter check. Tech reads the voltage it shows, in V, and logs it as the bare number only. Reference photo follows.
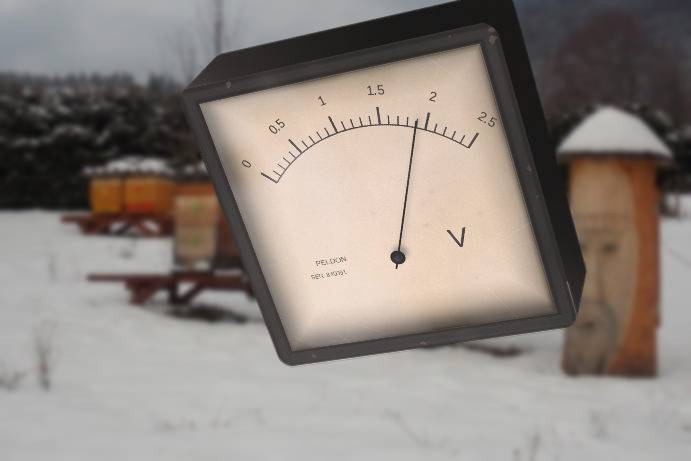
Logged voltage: 1.9
